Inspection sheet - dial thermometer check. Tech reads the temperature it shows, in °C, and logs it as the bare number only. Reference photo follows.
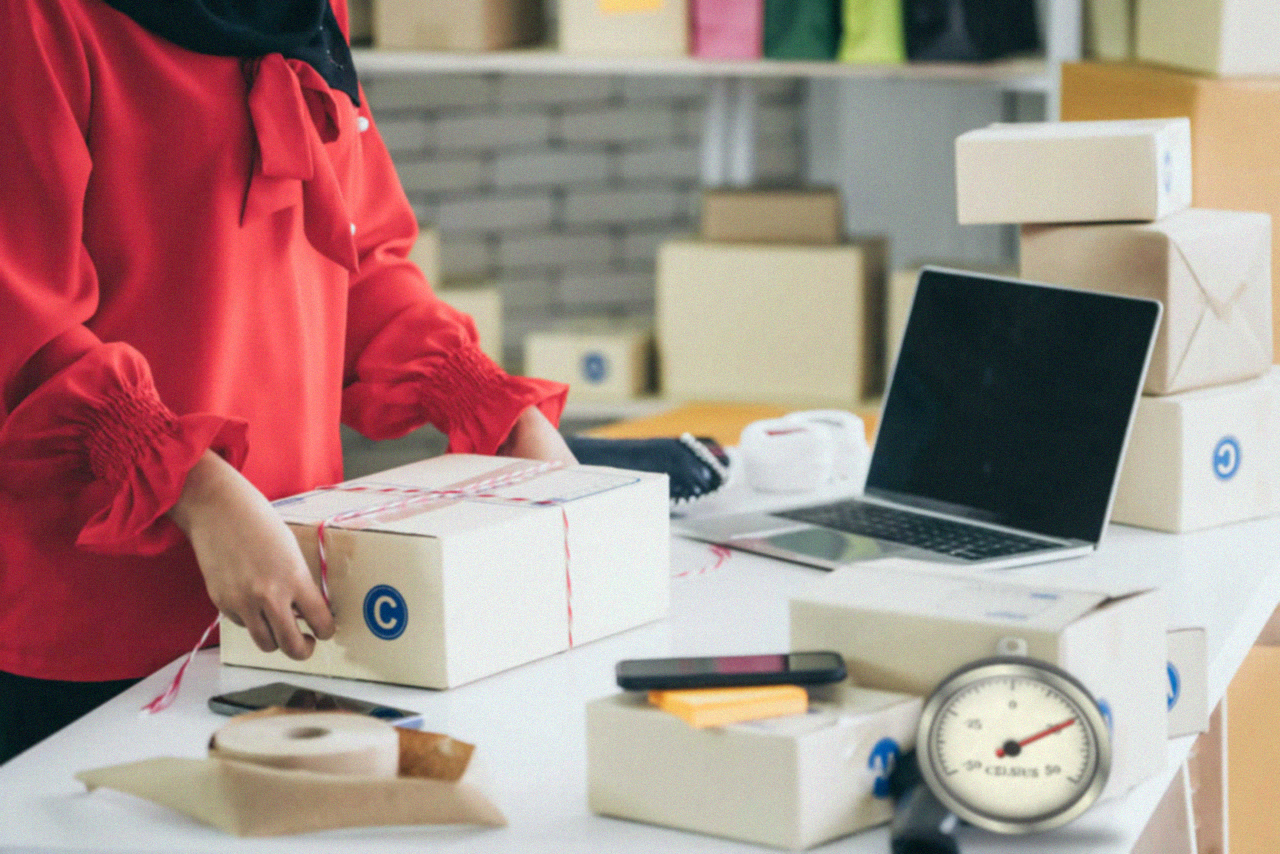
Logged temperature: 25
